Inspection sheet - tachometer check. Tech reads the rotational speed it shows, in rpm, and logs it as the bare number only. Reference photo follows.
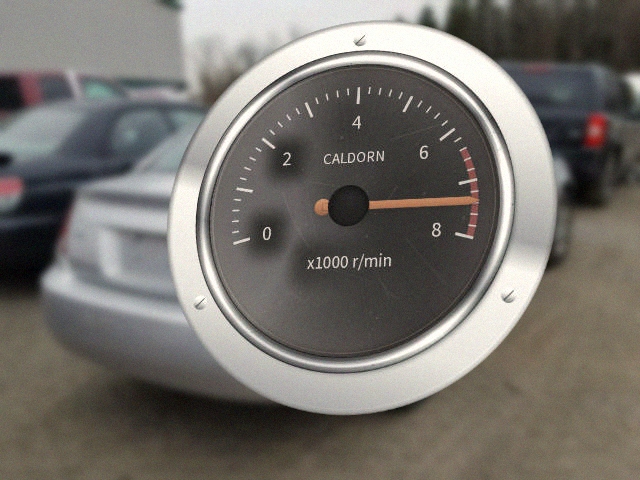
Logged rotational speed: 7400
